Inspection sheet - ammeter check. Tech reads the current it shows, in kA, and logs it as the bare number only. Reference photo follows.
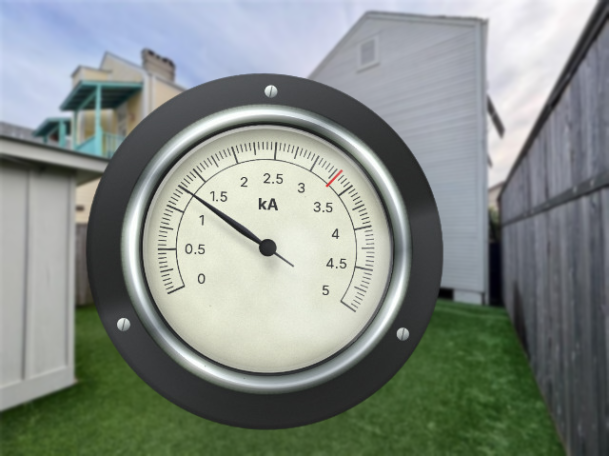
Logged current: 1.25
